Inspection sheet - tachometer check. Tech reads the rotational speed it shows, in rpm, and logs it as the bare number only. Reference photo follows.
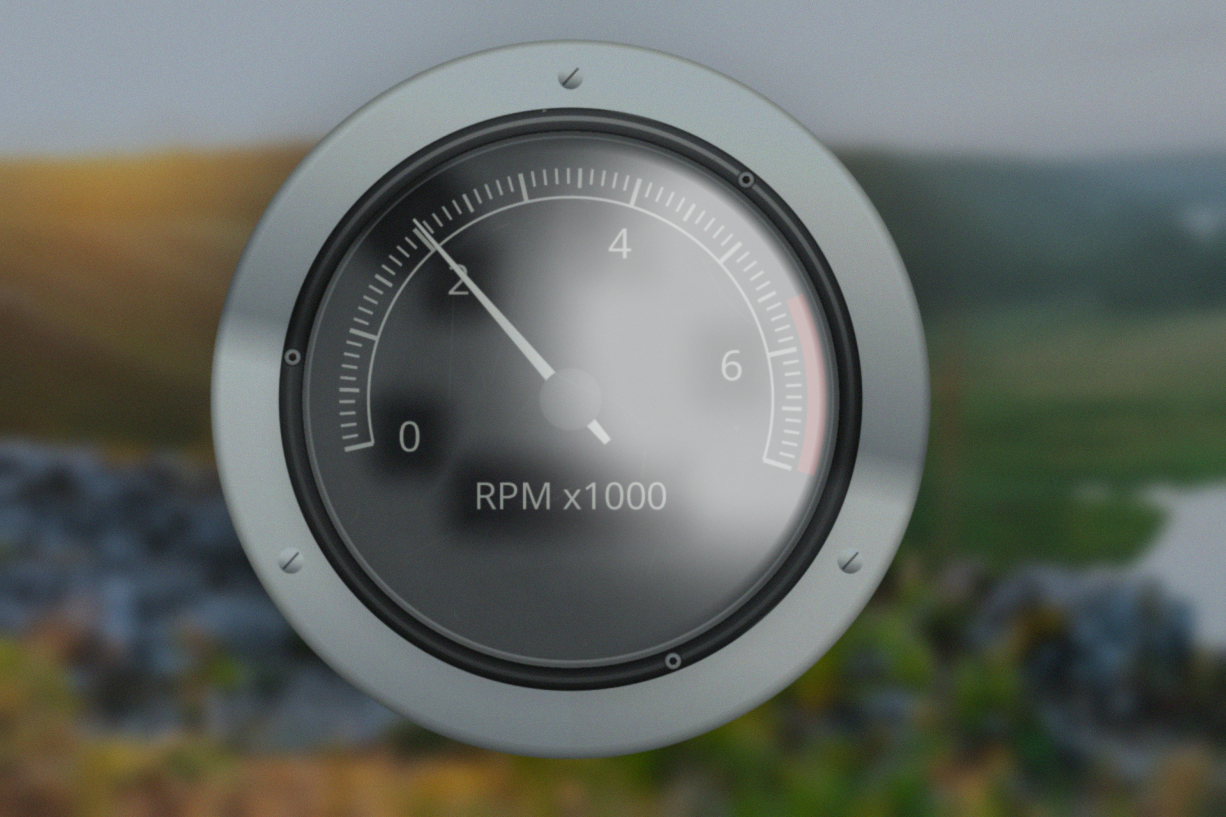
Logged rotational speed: 2050
